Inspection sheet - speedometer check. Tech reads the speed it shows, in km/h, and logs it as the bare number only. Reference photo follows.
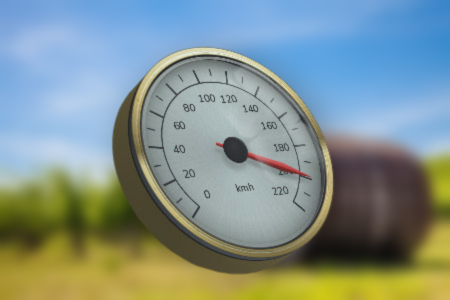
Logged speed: 200
